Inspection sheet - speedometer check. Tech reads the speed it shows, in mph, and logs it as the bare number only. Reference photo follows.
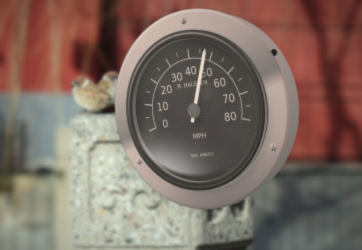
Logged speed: 47.5
